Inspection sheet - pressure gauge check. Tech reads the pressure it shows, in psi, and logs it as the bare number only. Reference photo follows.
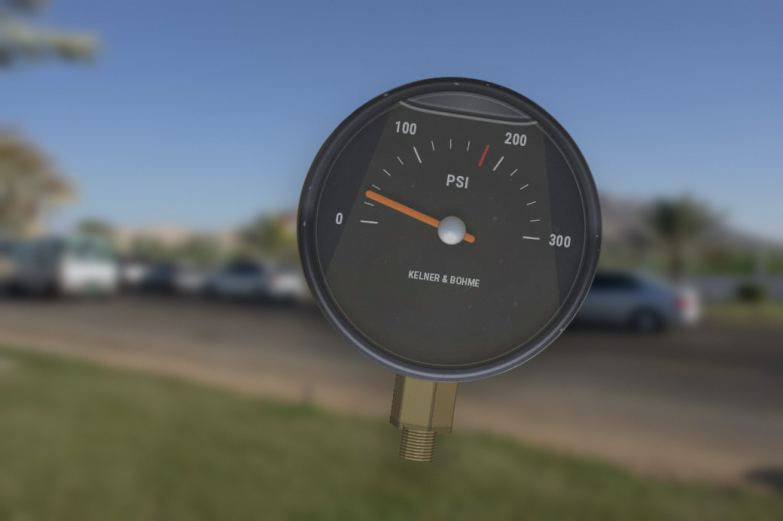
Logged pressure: 30
